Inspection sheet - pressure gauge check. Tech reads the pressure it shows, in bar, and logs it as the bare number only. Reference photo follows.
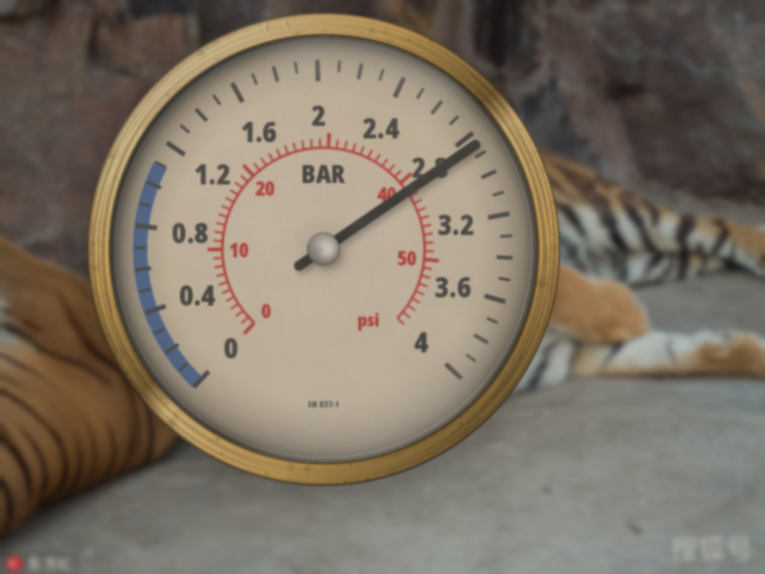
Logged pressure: 2.85
